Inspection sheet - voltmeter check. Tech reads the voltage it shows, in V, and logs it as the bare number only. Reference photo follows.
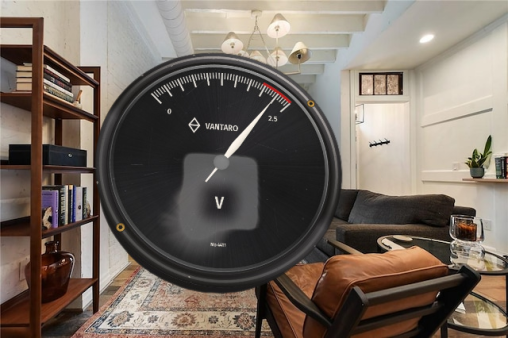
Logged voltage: 2.25
